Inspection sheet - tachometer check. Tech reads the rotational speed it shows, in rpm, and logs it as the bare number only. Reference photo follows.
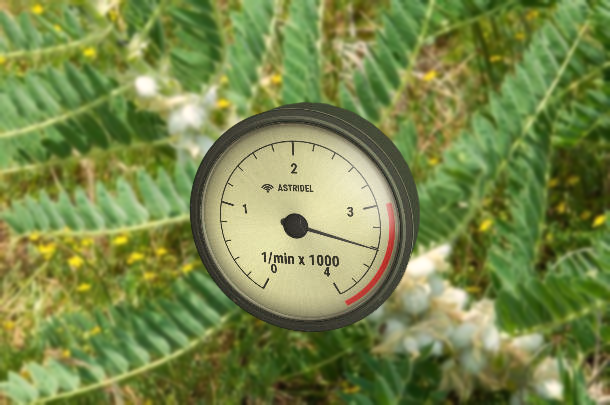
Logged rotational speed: 3400
